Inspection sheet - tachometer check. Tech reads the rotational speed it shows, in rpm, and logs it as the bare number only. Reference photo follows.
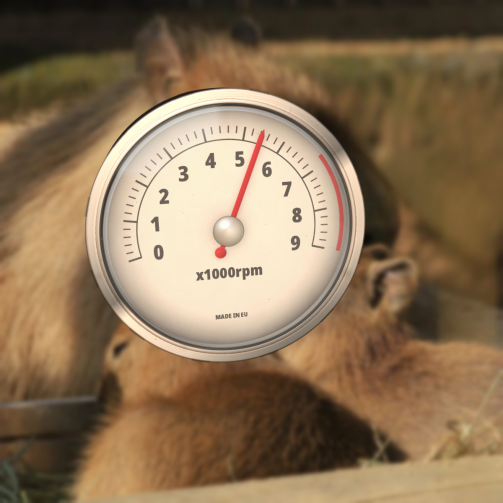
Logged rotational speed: 5400
